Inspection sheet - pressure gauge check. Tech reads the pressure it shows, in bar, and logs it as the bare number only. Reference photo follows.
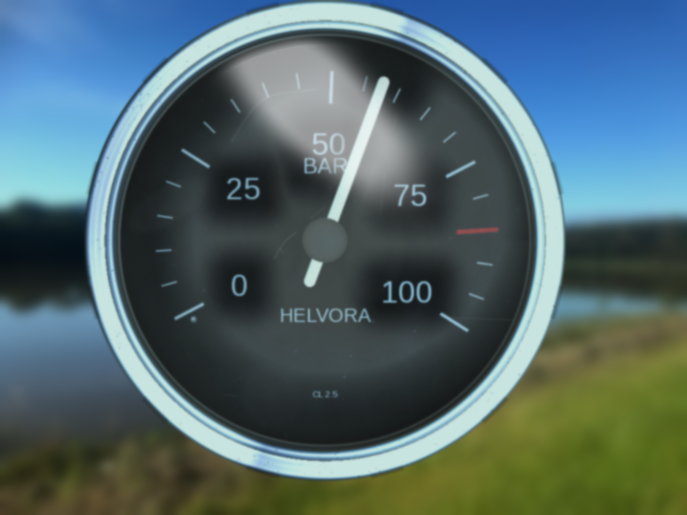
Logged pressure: 57.5
